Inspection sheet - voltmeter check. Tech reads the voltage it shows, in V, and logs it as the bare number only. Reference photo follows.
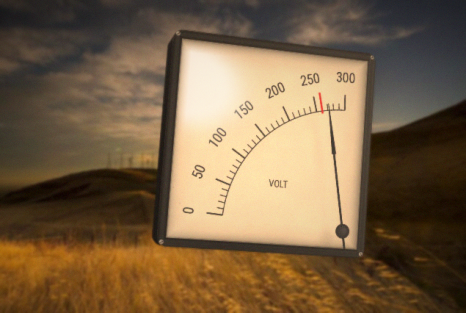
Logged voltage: 270
